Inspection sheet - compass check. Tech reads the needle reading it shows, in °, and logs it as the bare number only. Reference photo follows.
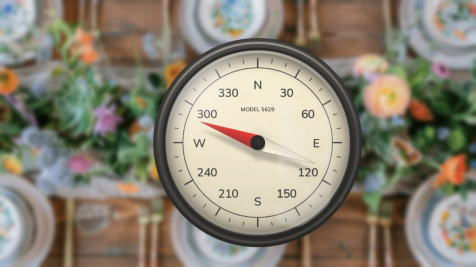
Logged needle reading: 290
